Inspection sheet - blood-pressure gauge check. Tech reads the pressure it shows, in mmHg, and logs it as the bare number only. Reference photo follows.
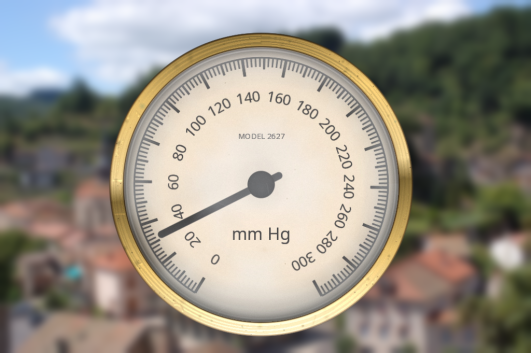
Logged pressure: 32
